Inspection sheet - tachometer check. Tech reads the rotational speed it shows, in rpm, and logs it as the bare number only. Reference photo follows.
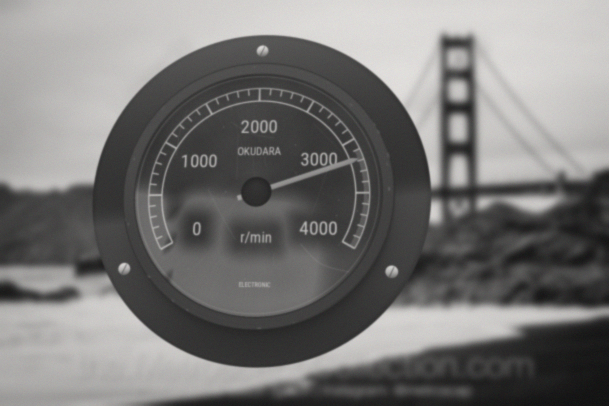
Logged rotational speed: 3200
